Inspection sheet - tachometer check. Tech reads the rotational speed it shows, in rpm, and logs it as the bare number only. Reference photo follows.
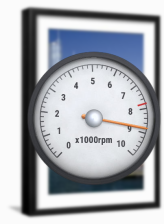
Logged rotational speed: 8800
